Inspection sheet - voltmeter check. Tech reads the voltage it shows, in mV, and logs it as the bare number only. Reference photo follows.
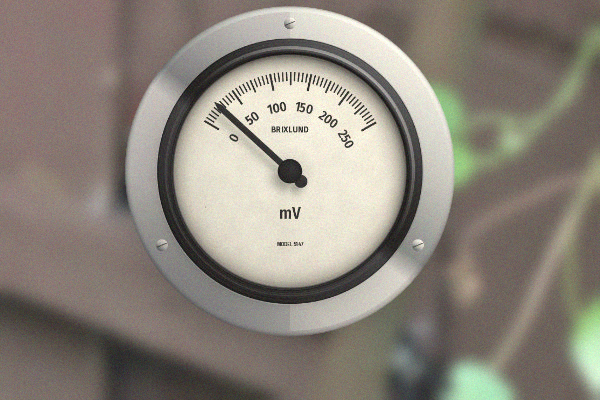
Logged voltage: 25
